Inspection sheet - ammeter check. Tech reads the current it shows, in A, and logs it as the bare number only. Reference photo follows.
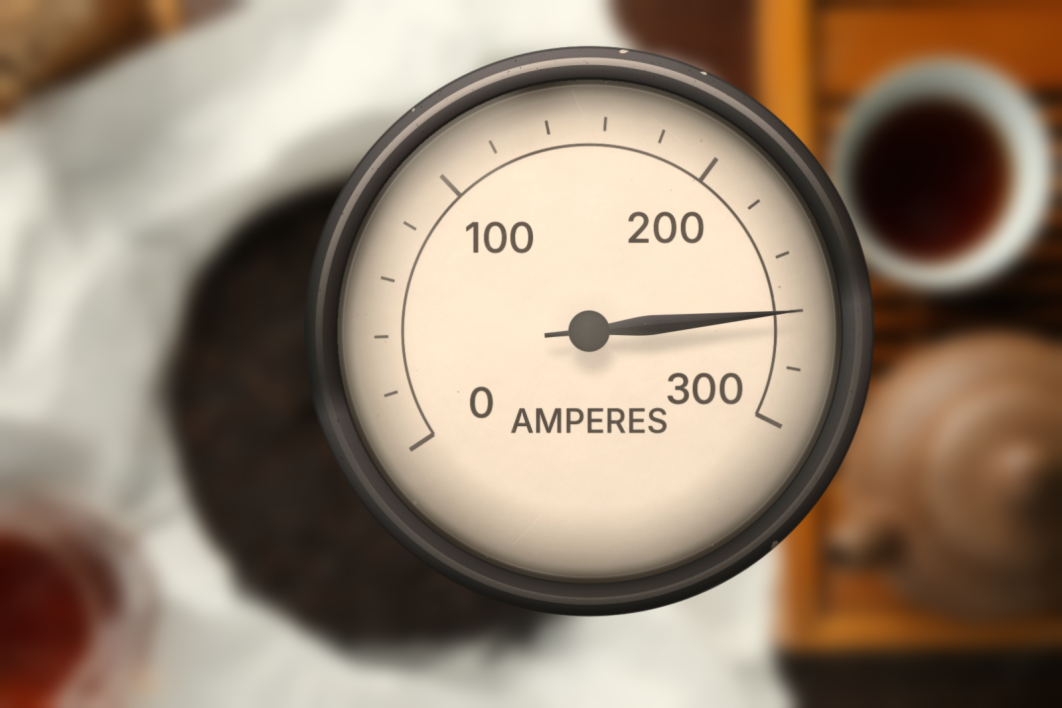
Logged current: 260
